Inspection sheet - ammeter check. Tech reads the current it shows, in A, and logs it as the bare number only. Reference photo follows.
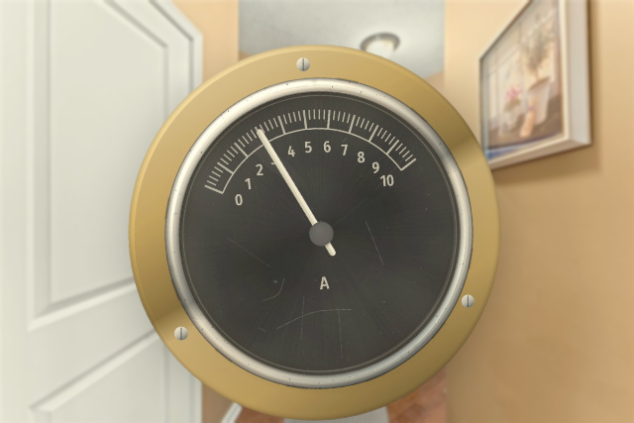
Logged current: 3
